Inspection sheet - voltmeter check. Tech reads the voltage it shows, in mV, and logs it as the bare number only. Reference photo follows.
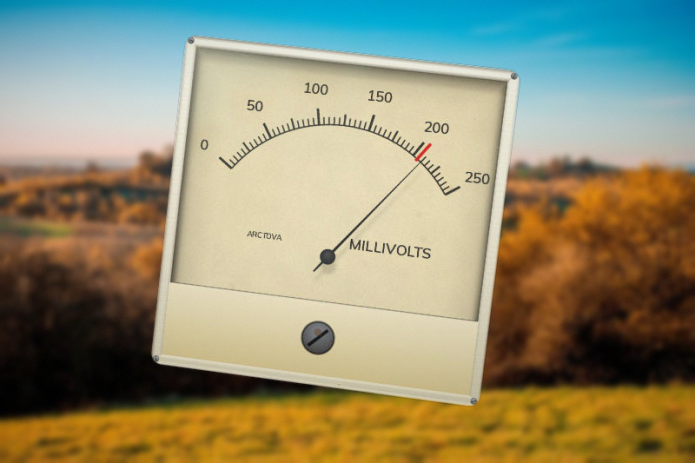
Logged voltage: 210
